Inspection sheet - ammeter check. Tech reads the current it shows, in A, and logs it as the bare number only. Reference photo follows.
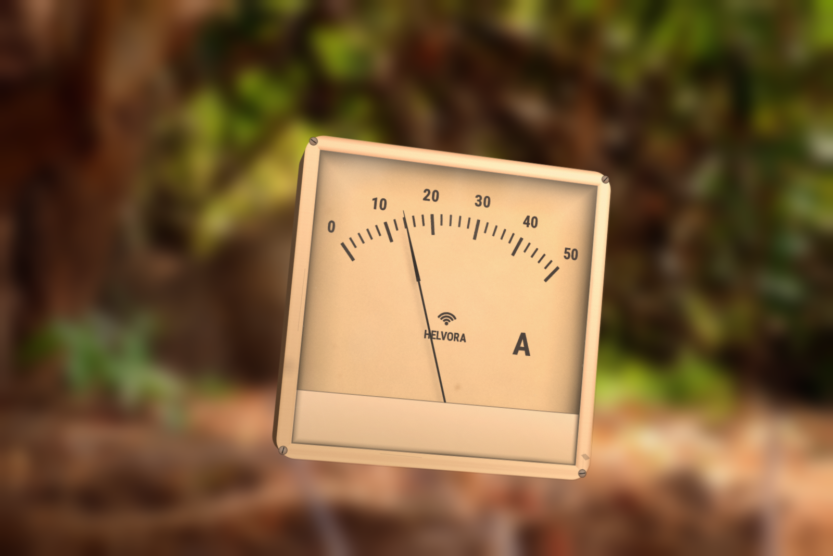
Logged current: 14
